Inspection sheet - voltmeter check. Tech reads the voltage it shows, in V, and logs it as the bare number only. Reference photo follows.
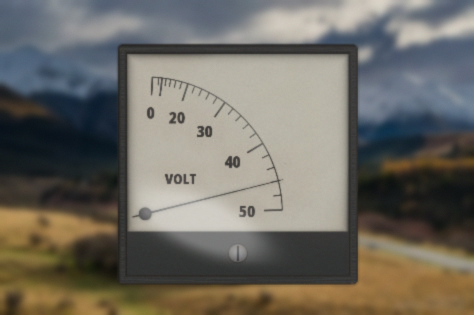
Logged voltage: 46
